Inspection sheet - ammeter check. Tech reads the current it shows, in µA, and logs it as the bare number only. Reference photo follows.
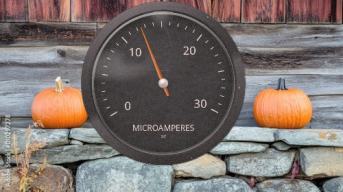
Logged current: 12.5
